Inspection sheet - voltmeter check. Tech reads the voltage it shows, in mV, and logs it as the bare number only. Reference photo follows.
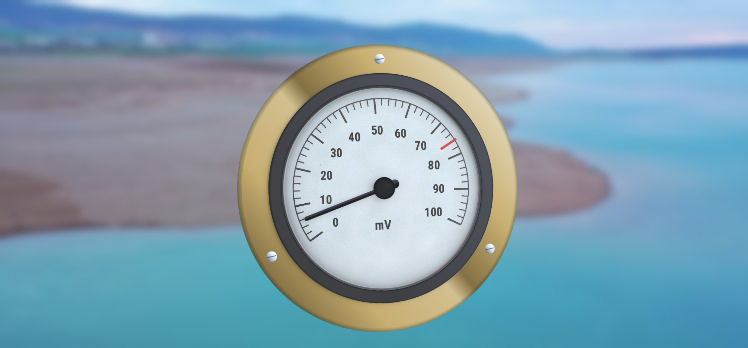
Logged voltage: 6
